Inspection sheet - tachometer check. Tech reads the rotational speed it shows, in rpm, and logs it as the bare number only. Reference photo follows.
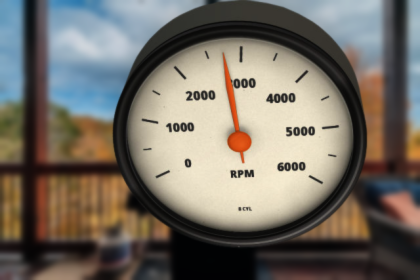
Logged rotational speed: 2750
